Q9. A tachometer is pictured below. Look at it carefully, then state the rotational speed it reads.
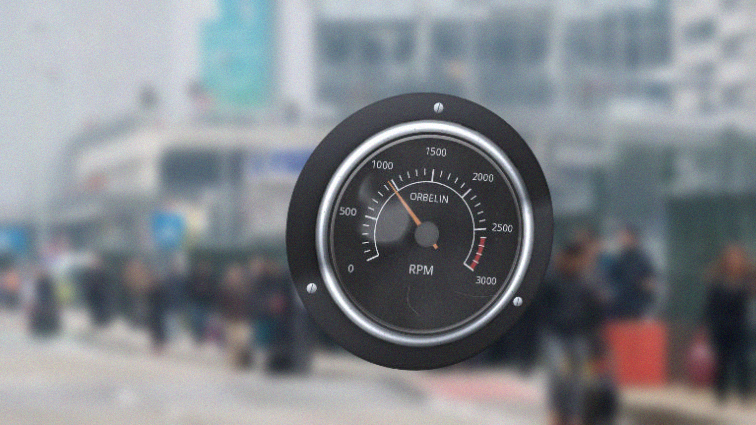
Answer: 950 rpm
